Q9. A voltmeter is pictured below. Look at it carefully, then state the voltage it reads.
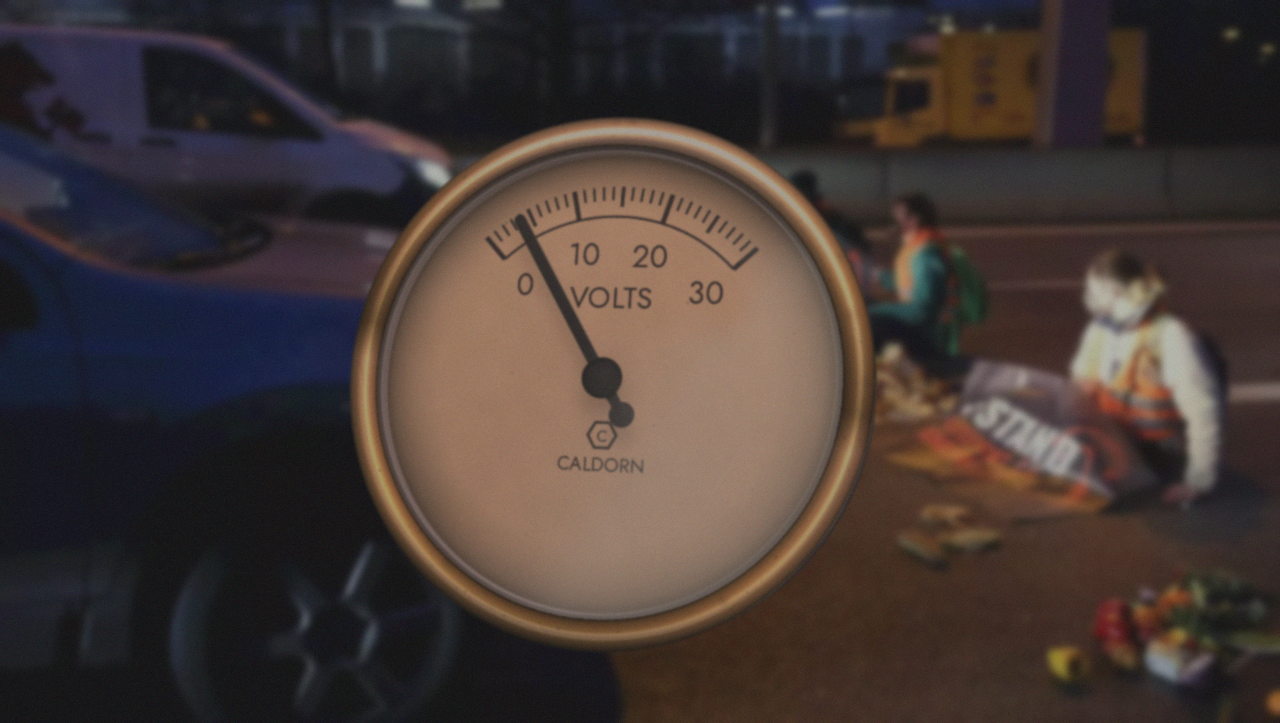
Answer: 4 V
